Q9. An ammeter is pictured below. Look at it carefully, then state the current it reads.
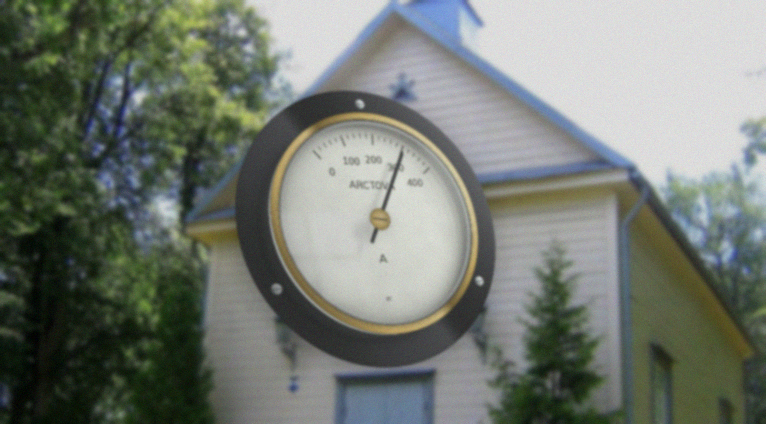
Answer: 300 A
